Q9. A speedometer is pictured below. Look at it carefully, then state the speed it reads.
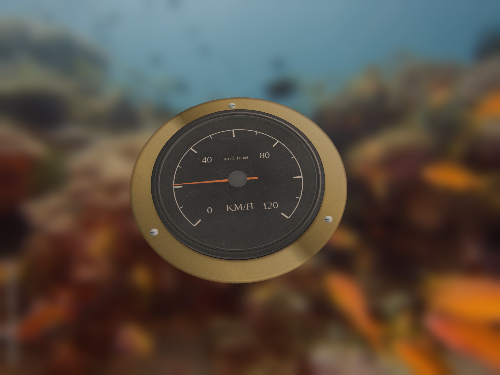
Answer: 20 km/h
